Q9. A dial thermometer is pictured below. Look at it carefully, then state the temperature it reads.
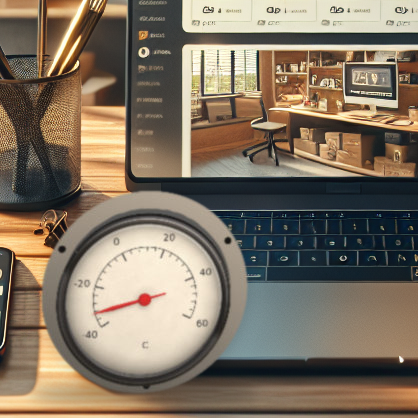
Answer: -32 °C
